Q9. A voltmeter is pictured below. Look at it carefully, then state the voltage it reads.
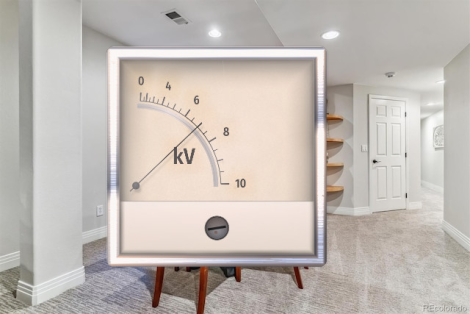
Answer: 7 kV
